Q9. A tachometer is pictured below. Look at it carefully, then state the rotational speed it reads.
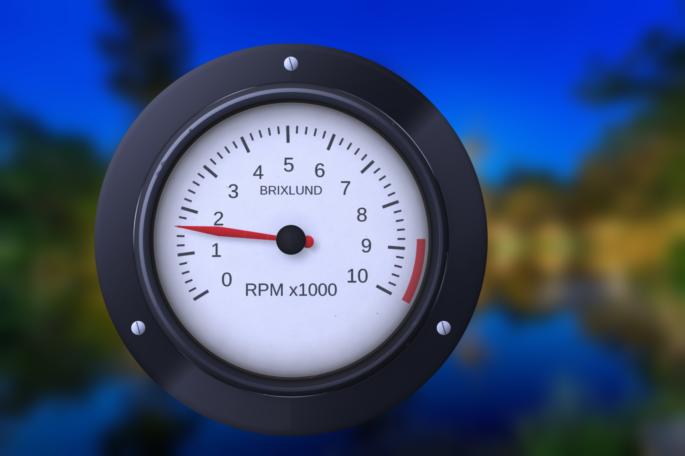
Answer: 1600 rpm
